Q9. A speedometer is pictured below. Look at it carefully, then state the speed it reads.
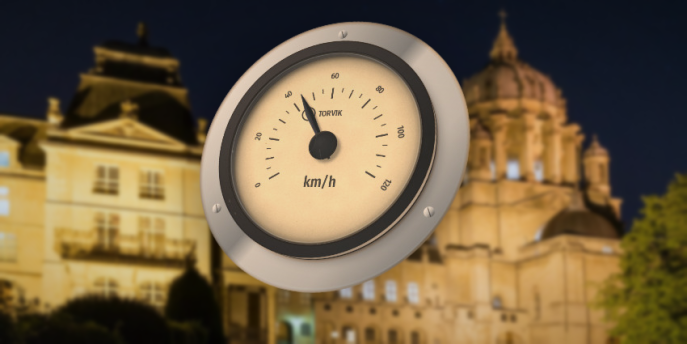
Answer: 45 km/h
